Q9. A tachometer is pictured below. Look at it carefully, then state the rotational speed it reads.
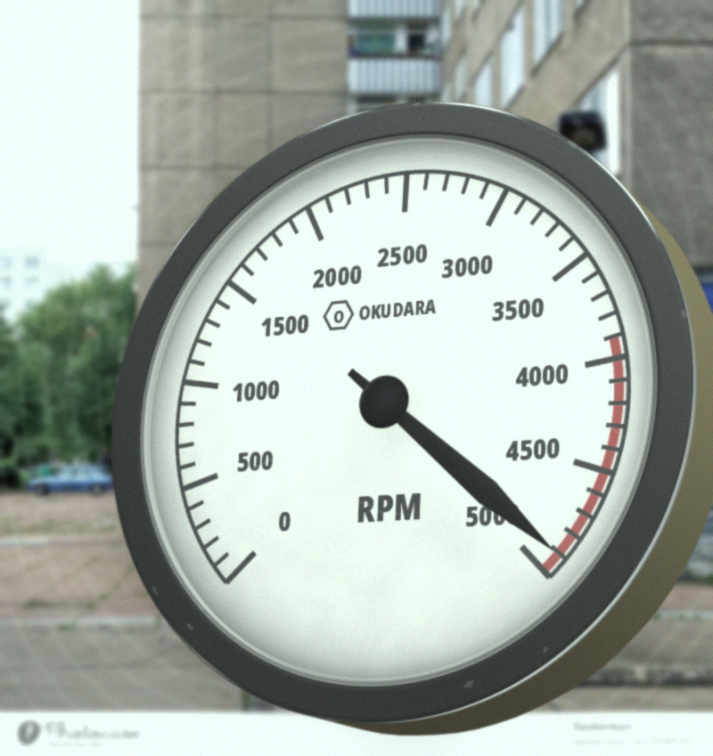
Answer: 4900 rpm
